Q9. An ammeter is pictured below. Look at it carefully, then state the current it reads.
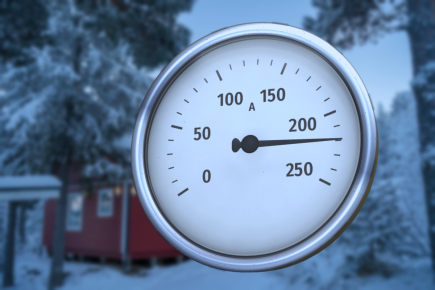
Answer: 220 A
